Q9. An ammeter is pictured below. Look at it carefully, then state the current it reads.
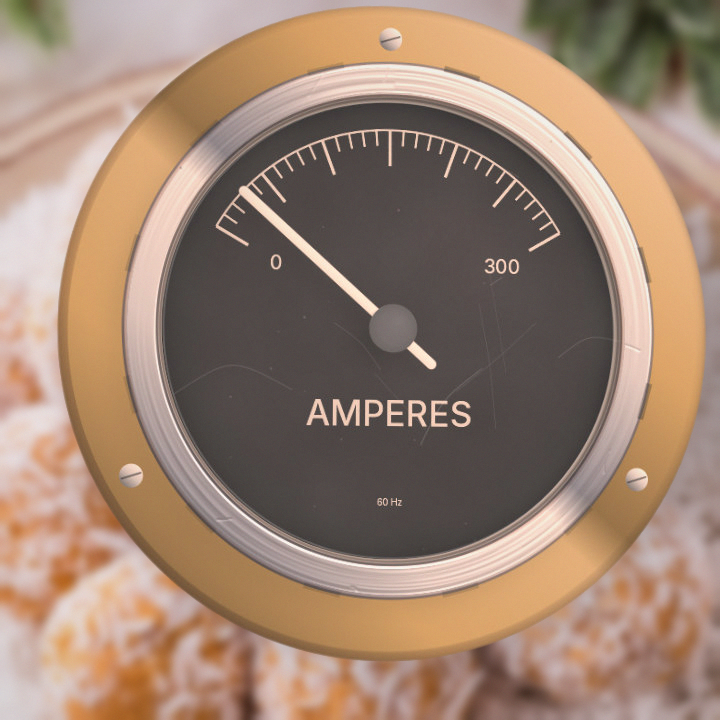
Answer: 30 A
